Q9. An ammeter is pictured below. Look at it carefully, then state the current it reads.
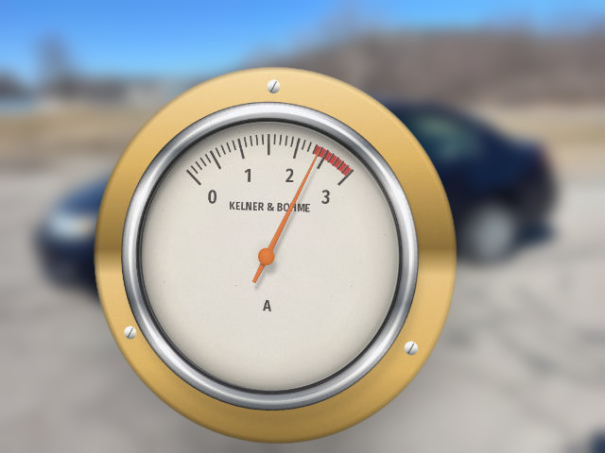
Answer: 2.4 A
